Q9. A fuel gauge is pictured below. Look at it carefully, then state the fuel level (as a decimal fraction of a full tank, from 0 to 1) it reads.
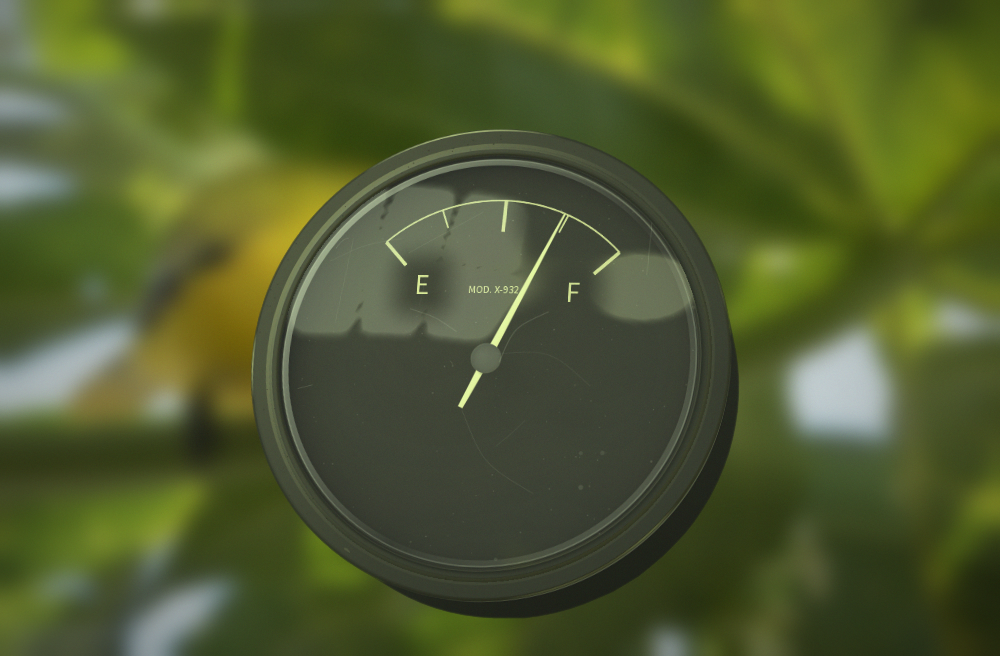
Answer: 0.75
